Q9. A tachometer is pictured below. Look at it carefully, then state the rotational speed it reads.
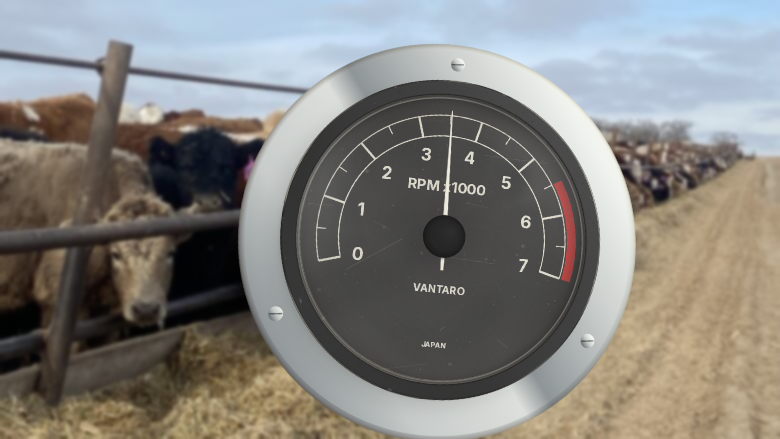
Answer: 3500 rpm
